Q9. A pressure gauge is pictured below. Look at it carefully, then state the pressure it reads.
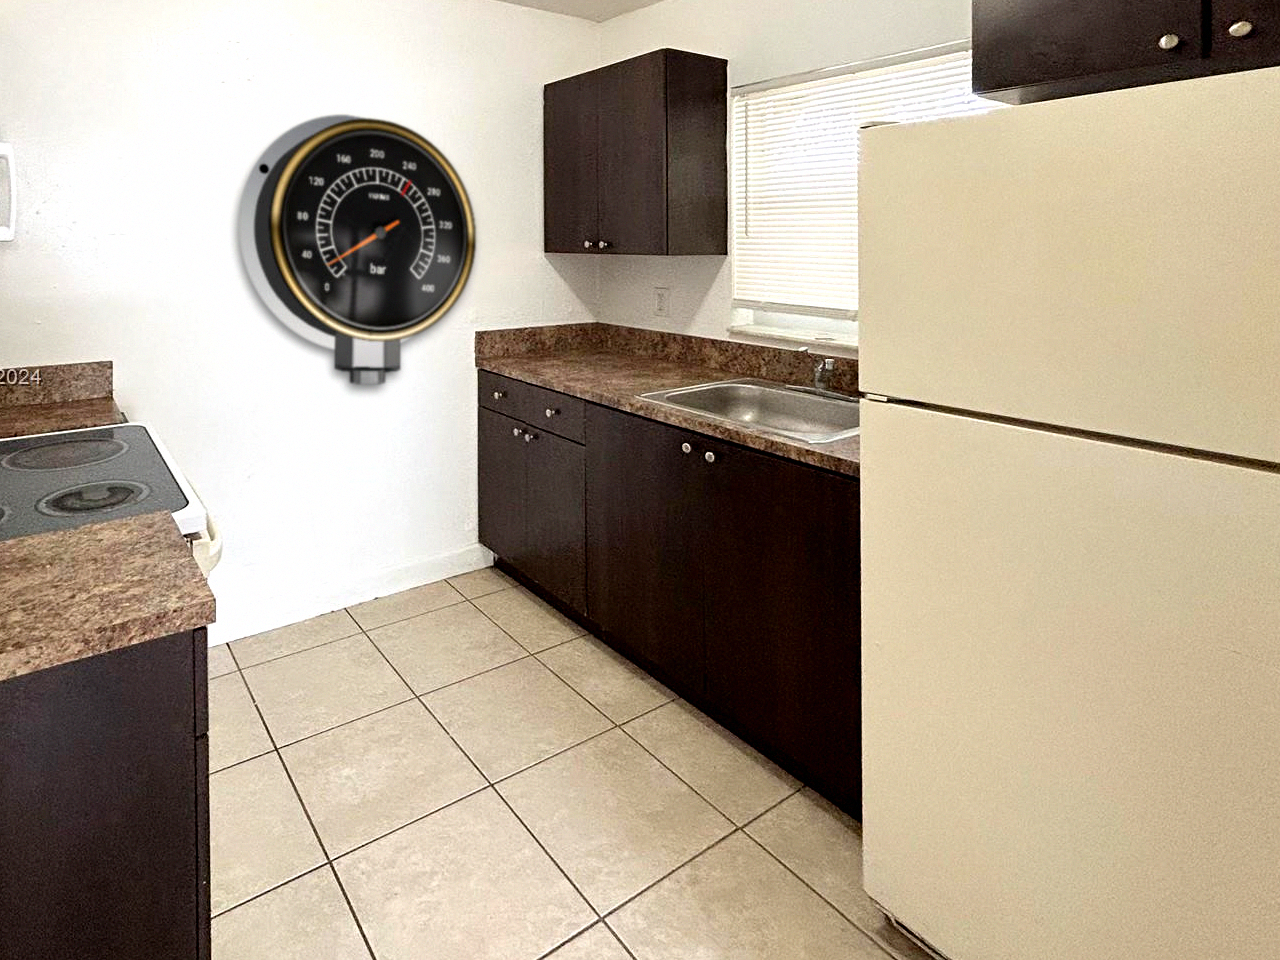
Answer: 20 bar
